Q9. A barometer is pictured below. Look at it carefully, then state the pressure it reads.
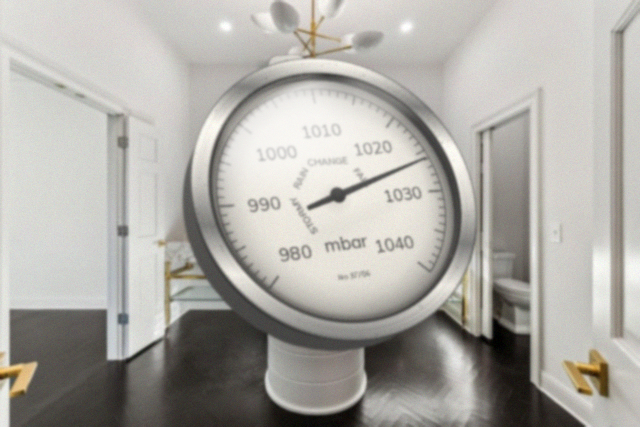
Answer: 1026 mbar
